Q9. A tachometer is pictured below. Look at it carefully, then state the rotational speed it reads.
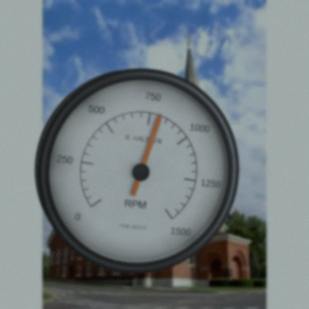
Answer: 800 rpm
